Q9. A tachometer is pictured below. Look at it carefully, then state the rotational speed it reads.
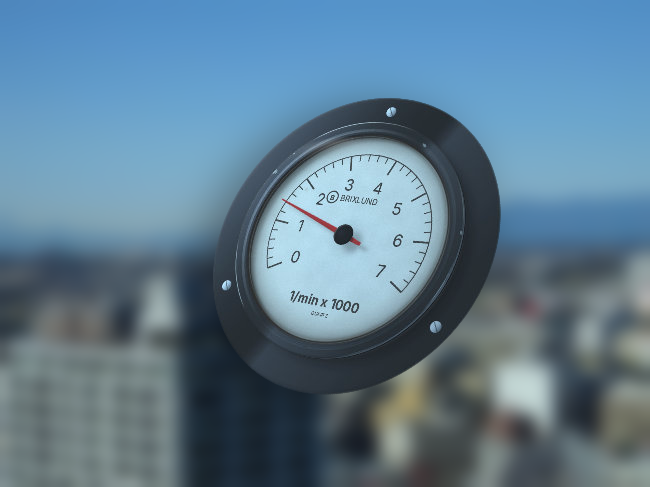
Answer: 1400 rpm
